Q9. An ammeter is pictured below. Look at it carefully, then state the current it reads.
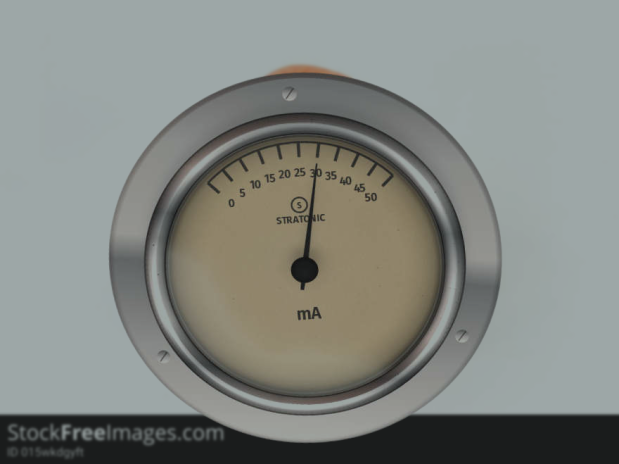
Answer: 30 mA
